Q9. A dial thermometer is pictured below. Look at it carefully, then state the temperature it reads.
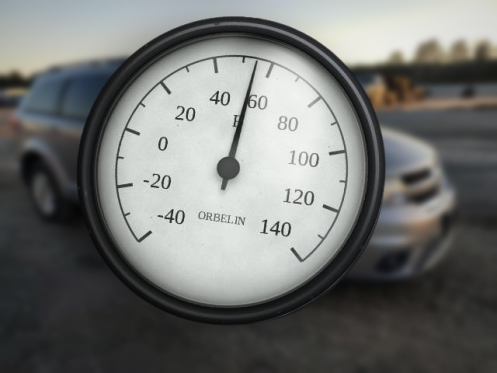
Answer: 55 °F
